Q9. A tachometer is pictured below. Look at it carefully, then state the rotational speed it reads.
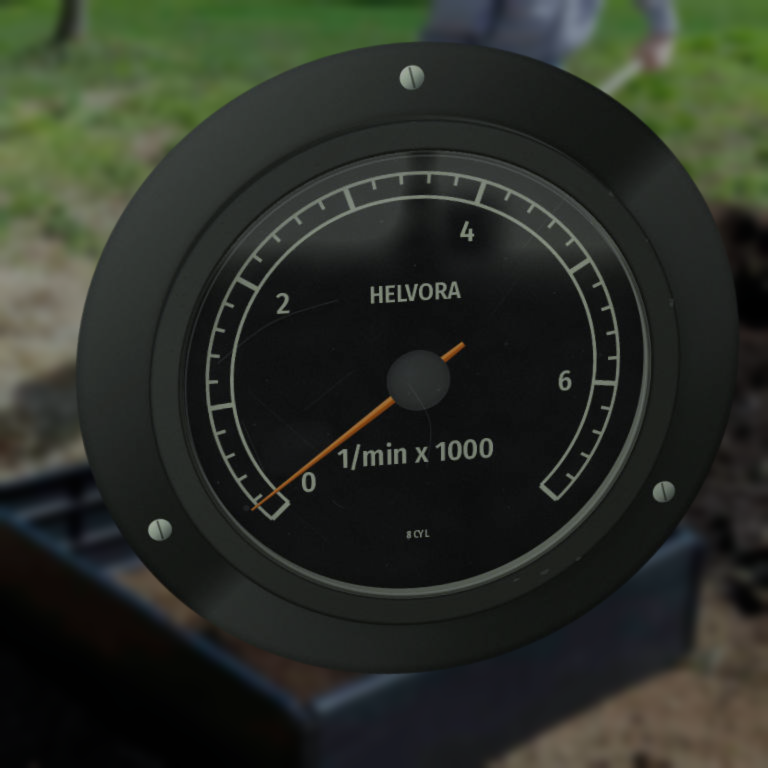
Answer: 200 rpm
